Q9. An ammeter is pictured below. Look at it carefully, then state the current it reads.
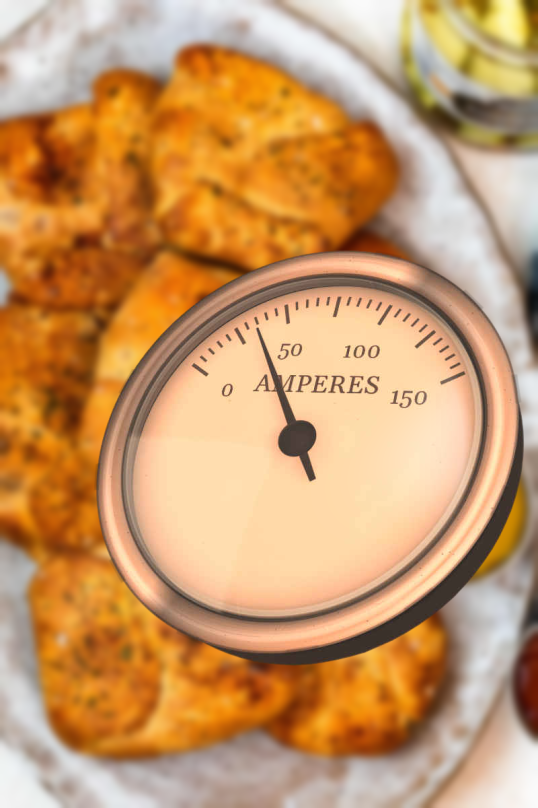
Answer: 35 A
